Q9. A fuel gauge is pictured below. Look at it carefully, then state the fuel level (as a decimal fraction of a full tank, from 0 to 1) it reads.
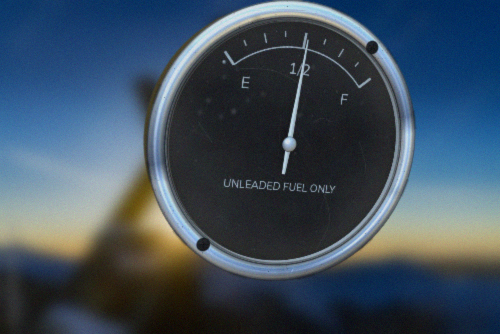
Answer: 0.5
